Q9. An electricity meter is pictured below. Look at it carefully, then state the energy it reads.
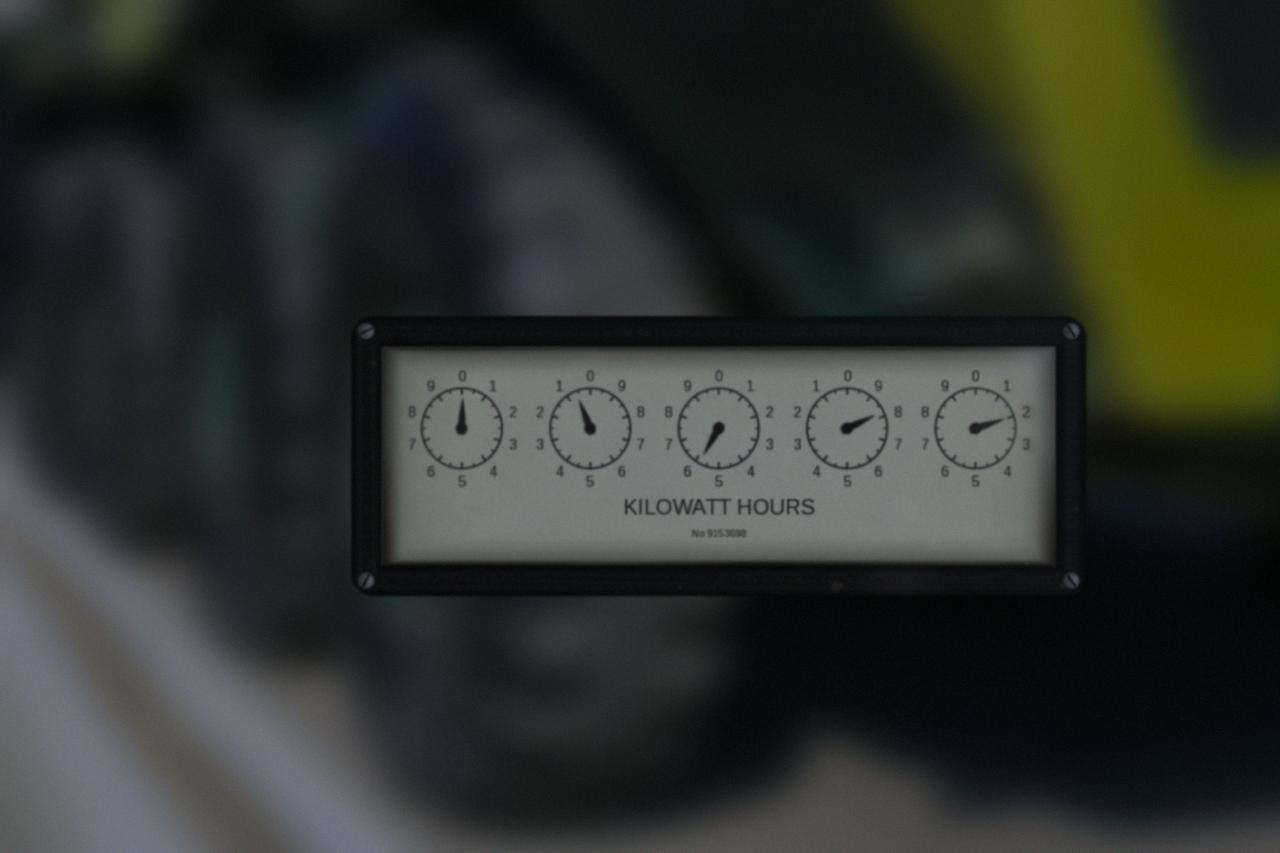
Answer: 582 kWh
